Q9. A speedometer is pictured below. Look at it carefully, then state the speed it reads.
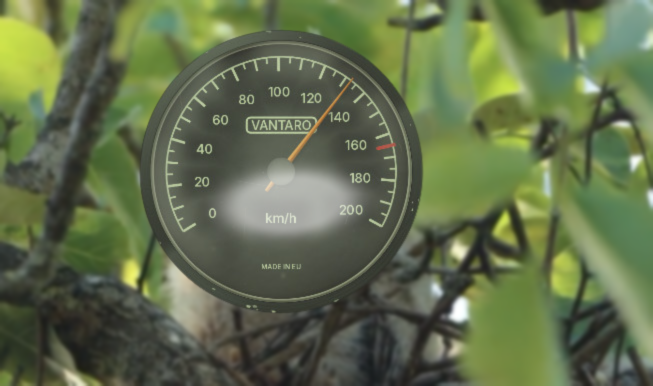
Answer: 132.5 km/h
